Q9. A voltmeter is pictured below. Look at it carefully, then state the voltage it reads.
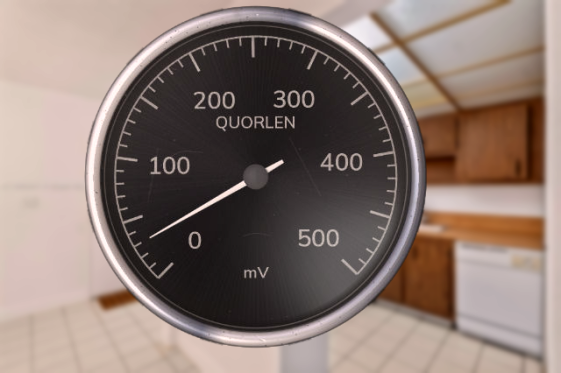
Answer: 30 mV
